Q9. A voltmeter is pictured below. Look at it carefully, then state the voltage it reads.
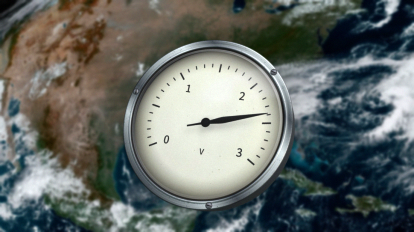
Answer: 2.4 V
